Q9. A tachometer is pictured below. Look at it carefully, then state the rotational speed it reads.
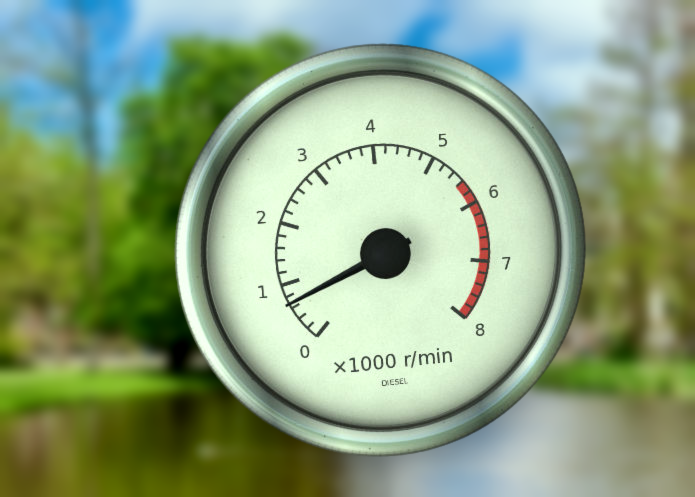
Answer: 700 rpm
